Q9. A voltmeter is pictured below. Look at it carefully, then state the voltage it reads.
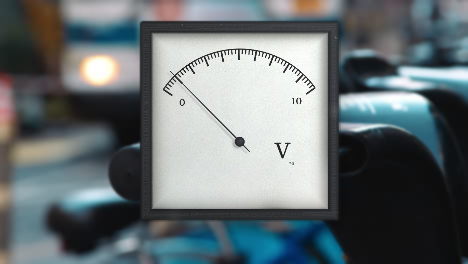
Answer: 1 V
